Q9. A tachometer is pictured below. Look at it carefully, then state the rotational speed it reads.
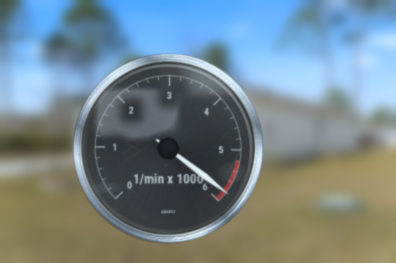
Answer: 5800 rpm
